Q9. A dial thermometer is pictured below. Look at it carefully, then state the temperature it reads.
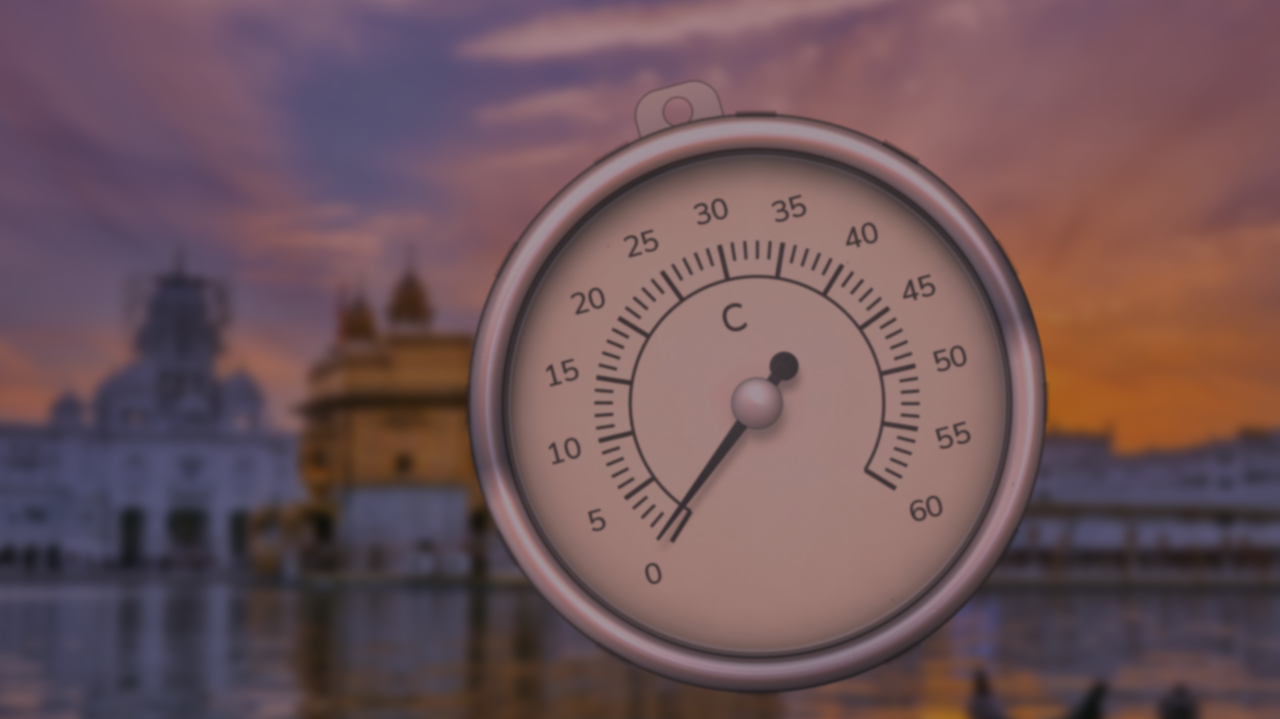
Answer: 1 °C
